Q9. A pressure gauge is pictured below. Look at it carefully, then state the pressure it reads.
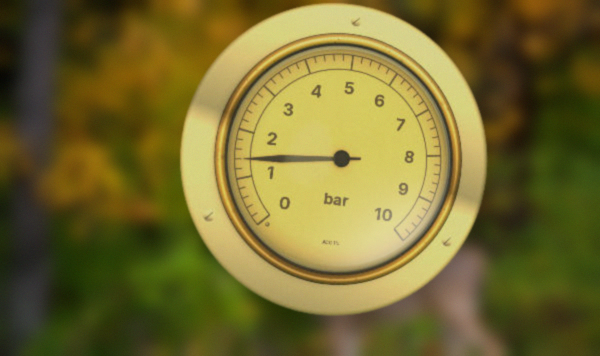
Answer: 1.4 bar
